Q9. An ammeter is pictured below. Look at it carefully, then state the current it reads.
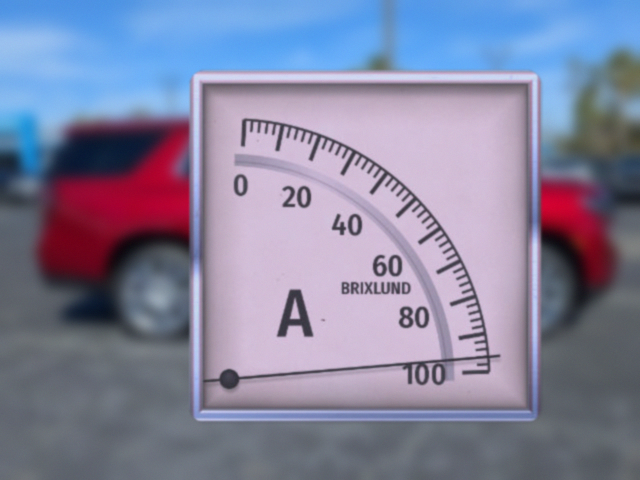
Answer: 96 A
